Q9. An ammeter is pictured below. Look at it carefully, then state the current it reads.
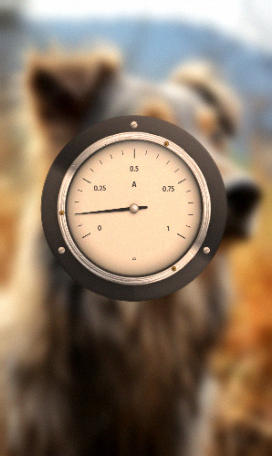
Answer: 0.1 A
